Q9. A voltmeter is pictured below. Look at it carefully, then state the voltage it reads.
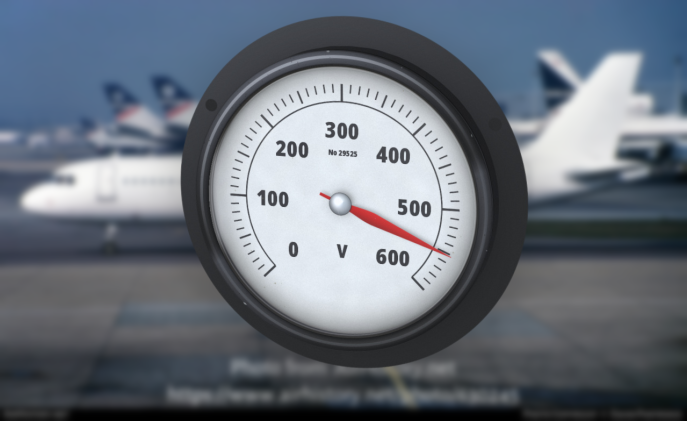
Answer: 550 V
